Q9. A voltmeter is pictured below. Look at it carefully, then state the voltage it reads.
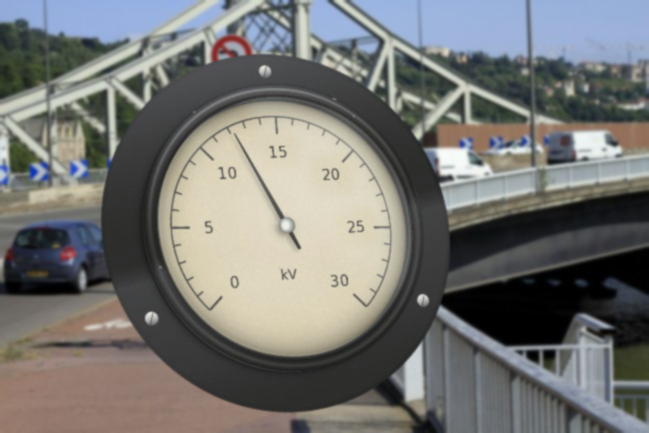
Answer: 12 kV
